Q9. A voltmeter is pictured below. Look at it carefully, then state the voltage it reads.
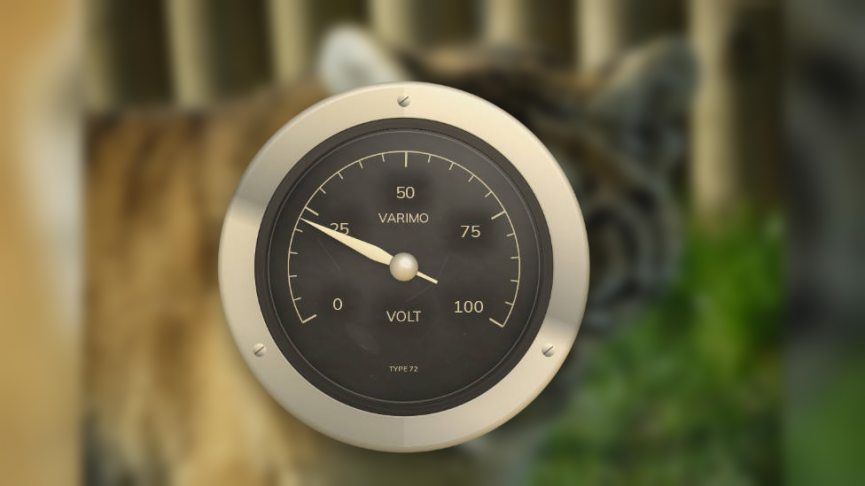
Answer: 22.5 V
